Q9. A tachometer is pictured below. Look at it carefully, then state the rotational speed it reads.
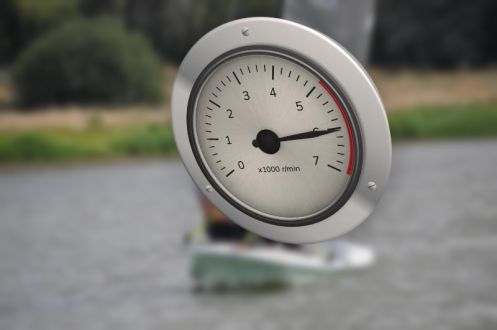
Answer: 6000 rpm
